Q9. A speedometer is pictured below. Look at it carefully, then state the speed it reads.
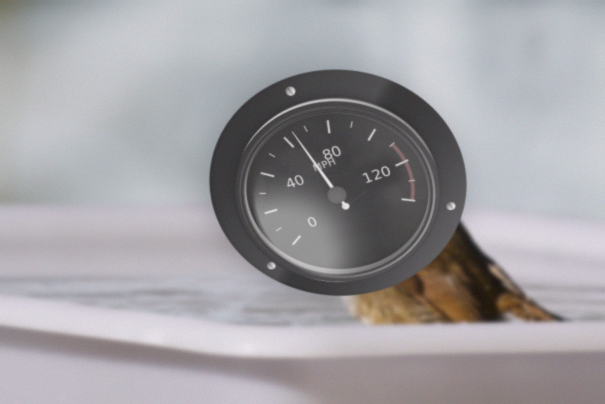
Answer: 65 mph
